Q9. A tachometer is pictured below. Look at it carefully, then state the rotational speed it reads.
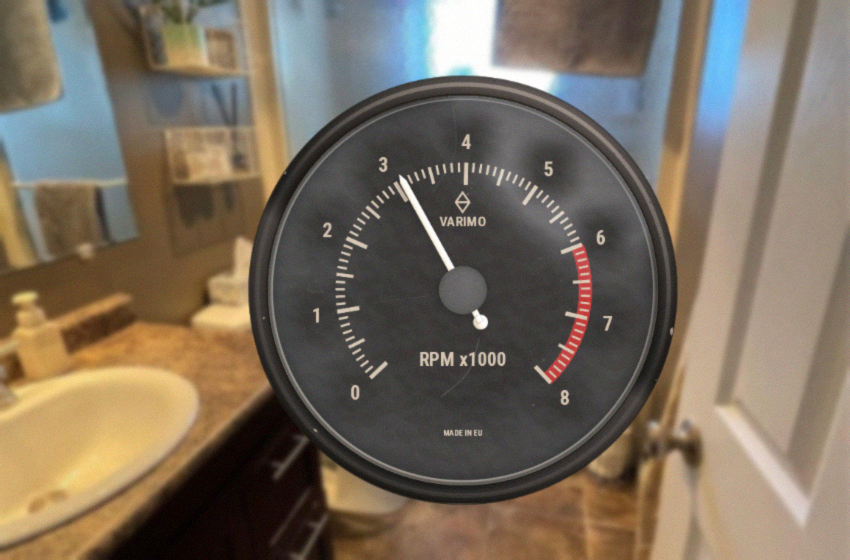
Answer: 3100 rpm
